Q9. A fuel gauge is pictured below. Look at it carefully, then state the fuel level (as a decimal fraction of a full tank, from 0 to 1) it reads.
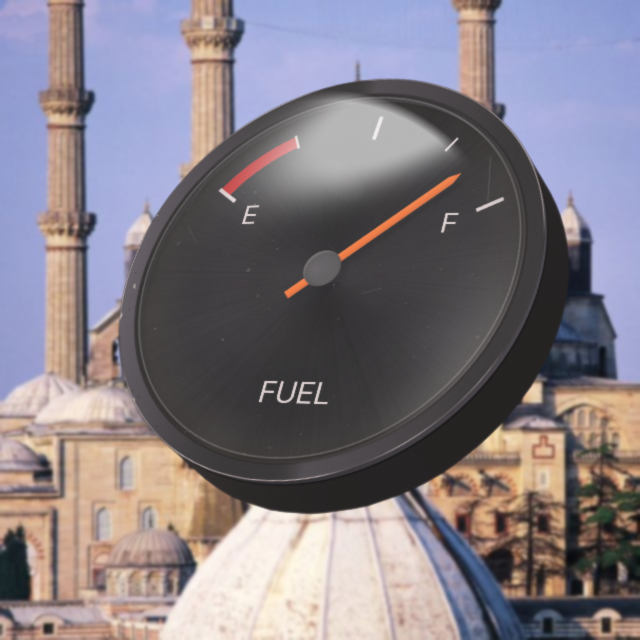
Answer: 0.875
